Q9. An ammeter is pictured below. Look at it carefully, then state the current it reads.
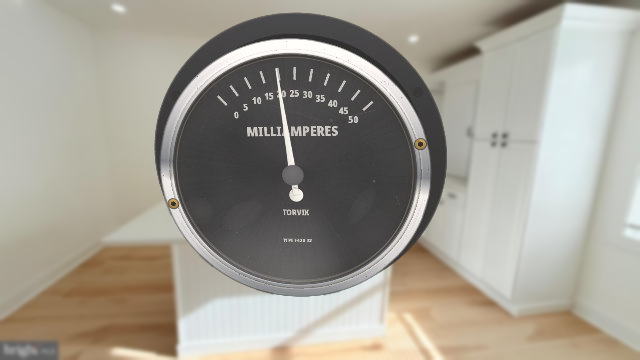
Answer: 20 mA
